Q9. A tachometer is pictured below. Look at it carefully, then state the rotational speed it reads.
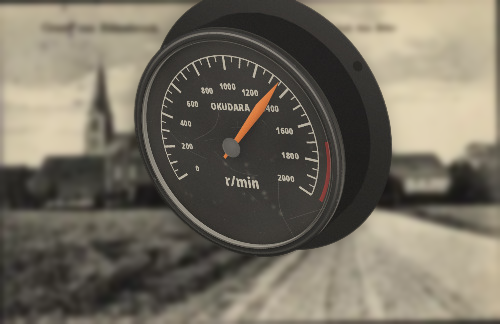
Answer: 1350 rpm
